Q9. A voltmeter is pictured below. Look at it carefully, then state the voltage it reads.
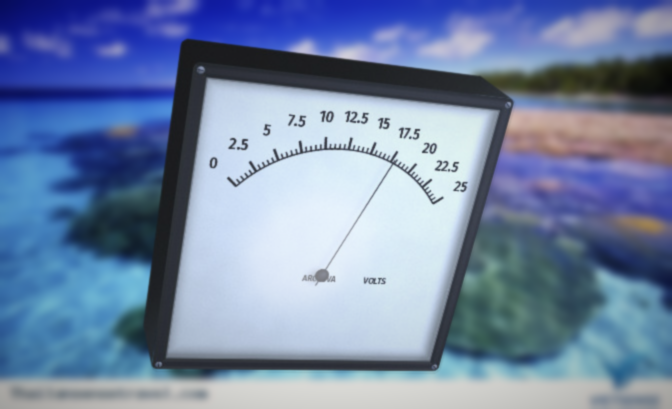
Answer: 17.5 V
